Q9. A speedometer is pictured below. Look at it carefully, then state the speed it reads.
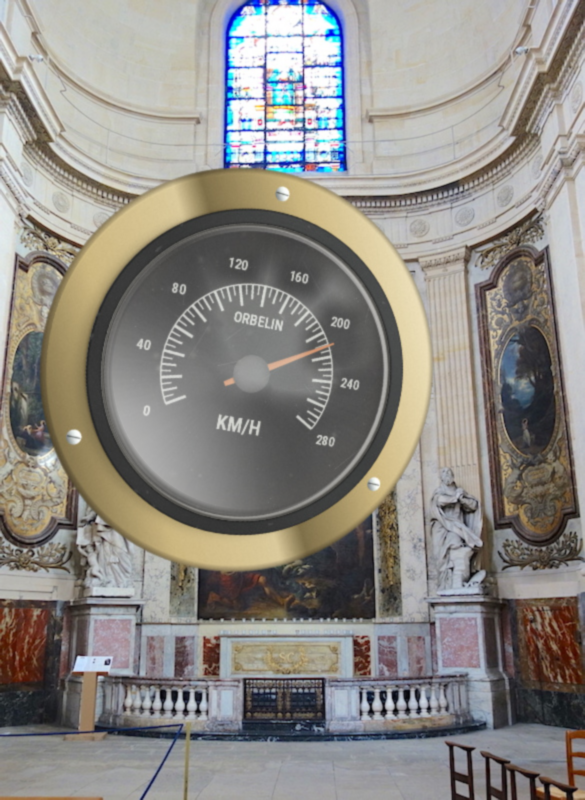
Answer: 210 km/h
